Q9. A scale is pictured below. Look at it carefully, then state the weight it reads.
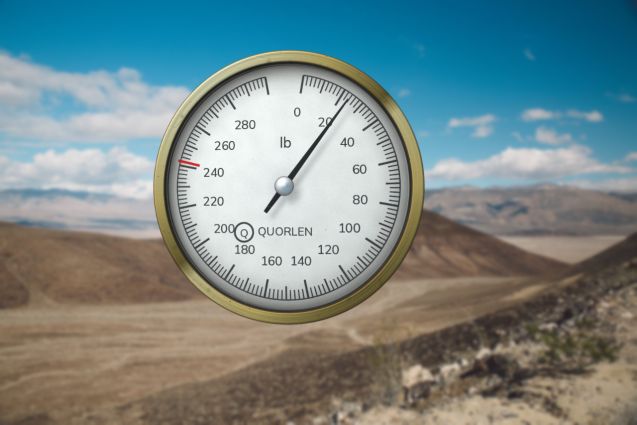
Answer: 24 lb
